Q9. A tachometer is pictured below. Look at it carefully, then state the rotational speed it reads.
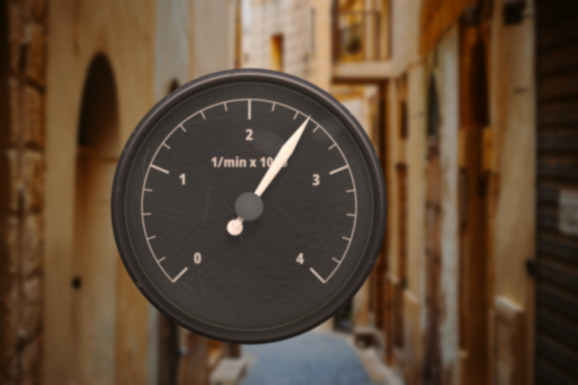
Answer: 2500 rpm
